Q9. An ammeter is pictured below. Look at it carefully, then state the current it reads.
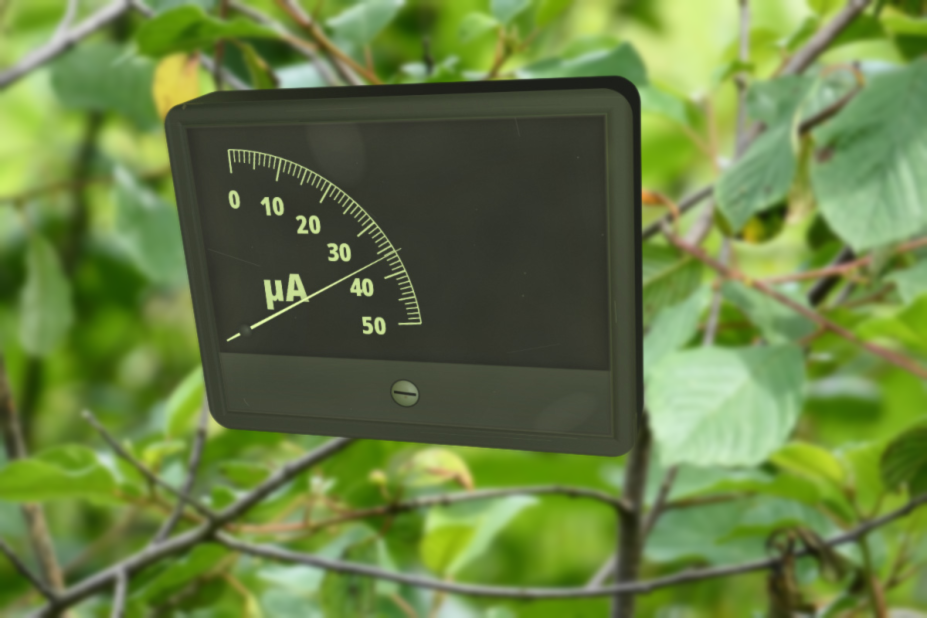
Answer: 36 µA
